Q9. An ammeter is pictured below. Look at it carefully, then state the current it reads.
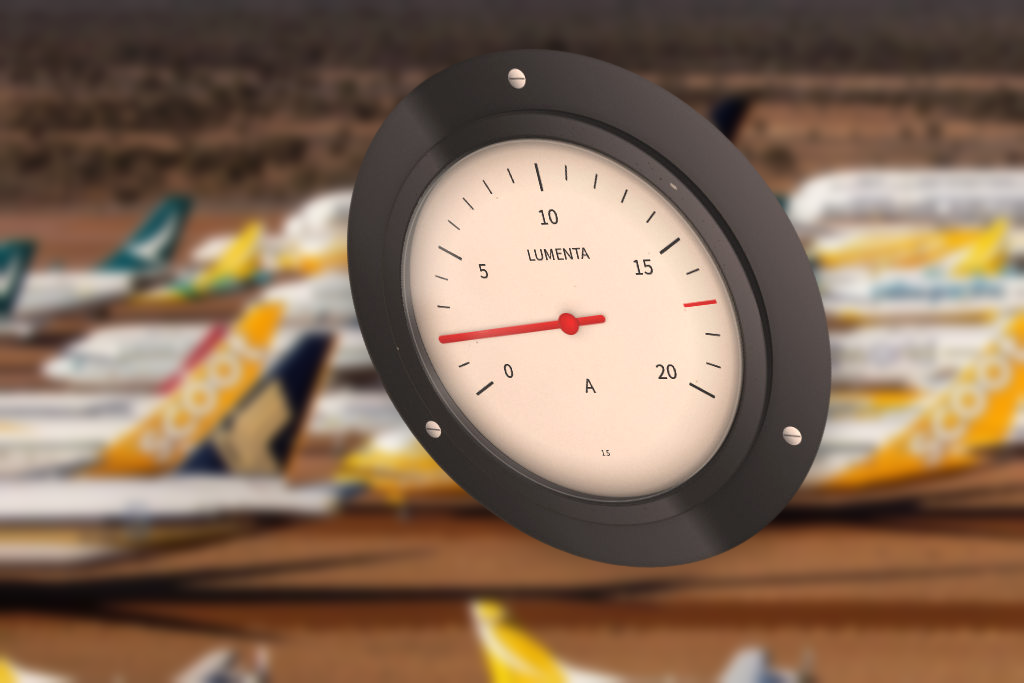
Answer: 2 A
